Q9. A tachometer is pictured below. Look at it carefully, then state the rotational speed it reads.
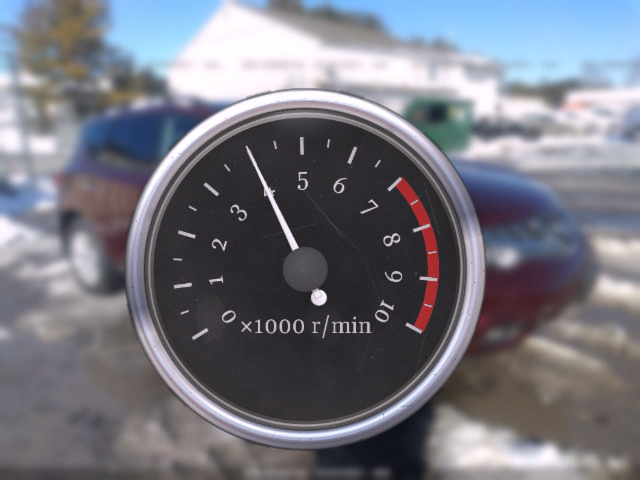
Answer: 4000 rpm
